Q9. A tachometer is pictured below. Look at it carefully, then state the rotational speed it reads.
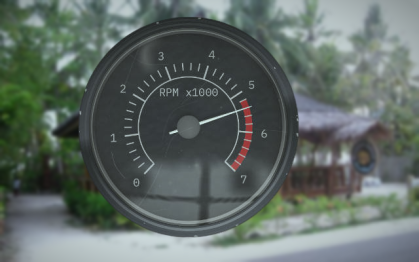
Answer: 5400 rpm
